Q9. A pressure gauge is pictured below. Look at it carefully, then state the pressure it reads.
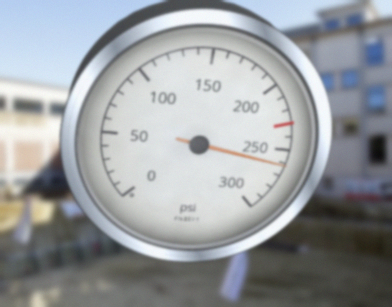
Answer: 260 psi
